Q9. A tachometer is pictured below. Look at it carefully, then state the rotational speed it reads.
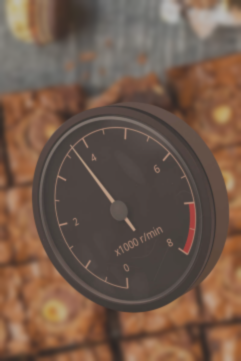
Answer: 3750 rpm
